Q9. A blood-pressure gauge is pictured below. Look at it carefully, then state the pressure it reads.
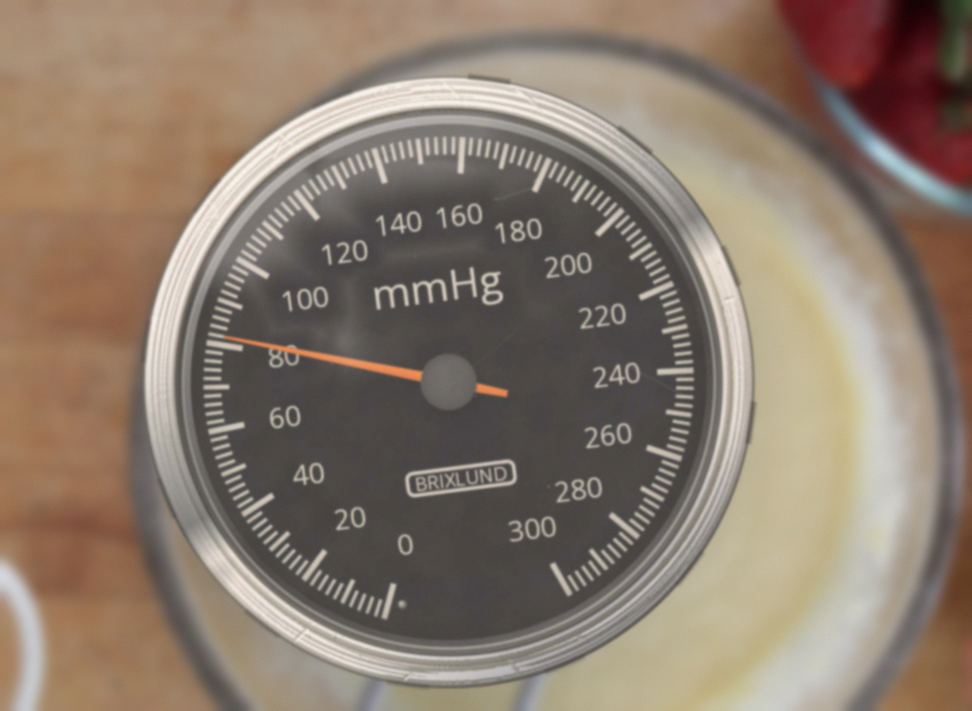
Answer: 82 mmHg
